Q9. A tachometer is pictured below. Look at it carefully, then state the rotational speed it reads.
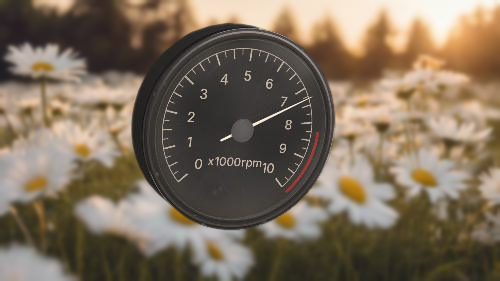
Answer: 7250 rpm
